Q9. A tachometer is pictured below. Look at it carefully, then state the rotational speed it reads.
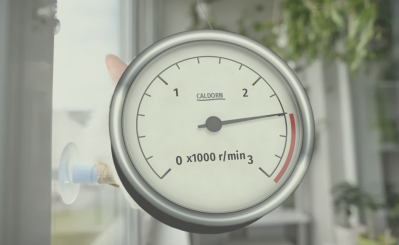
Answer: 2400 rpm
